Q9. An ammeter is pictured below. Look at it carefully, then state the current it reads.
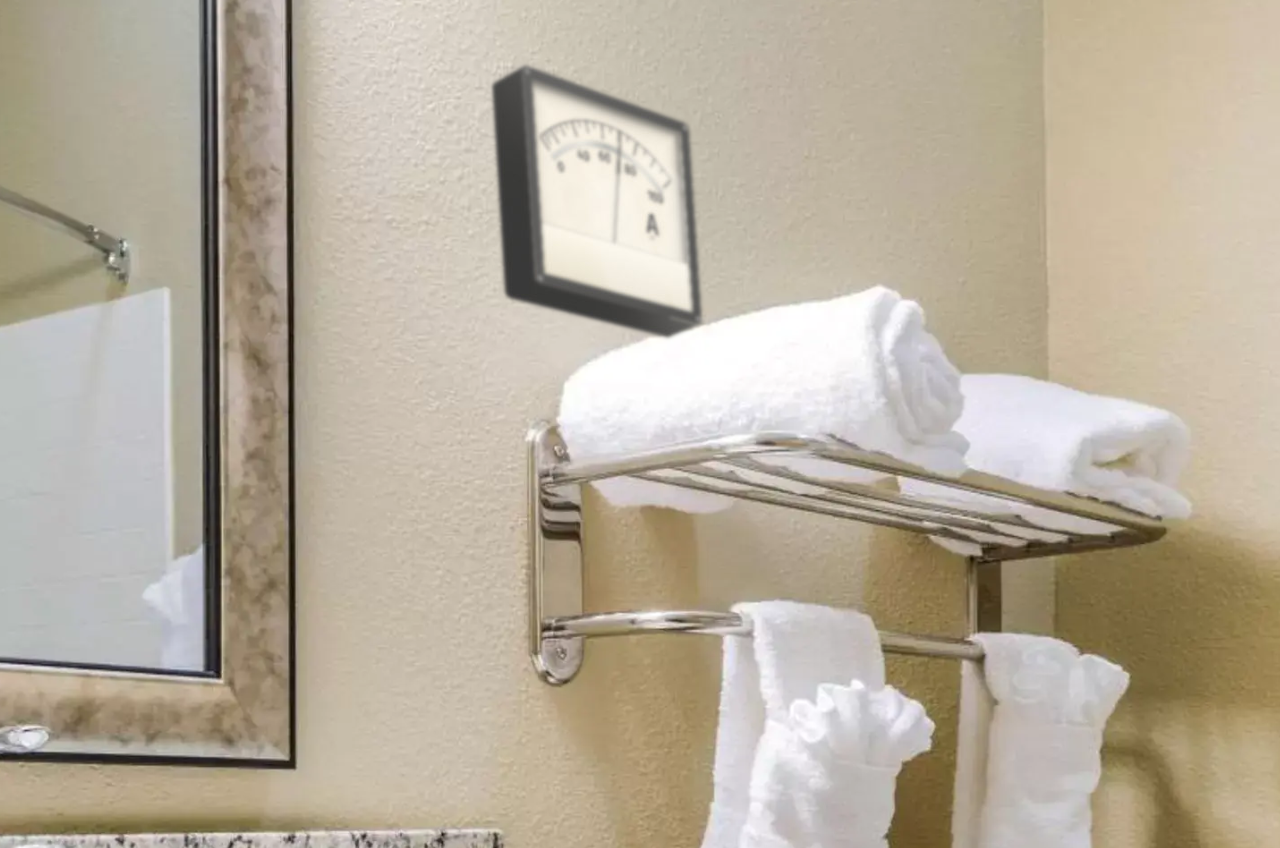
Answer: 70 A
